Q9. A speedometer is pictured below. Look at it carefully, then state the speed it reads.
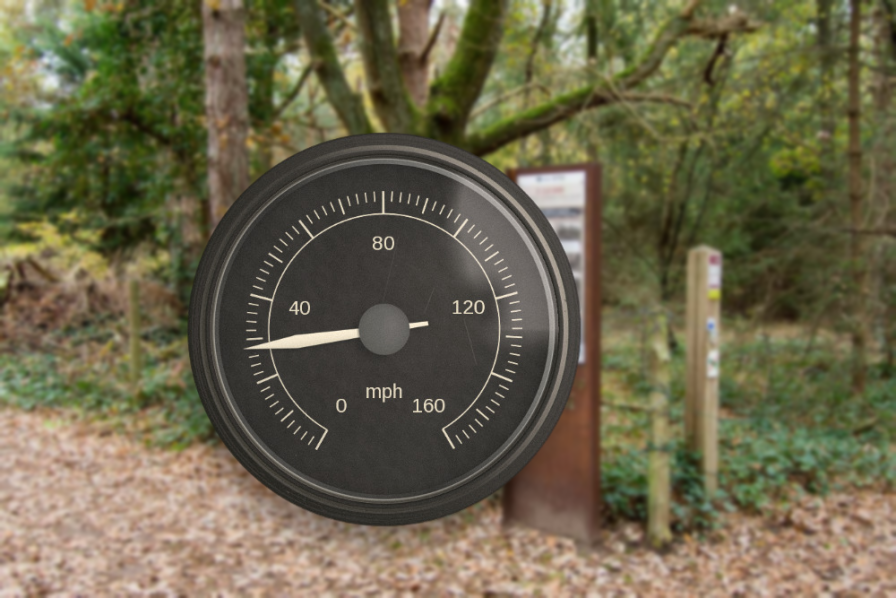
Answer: 28 mph
